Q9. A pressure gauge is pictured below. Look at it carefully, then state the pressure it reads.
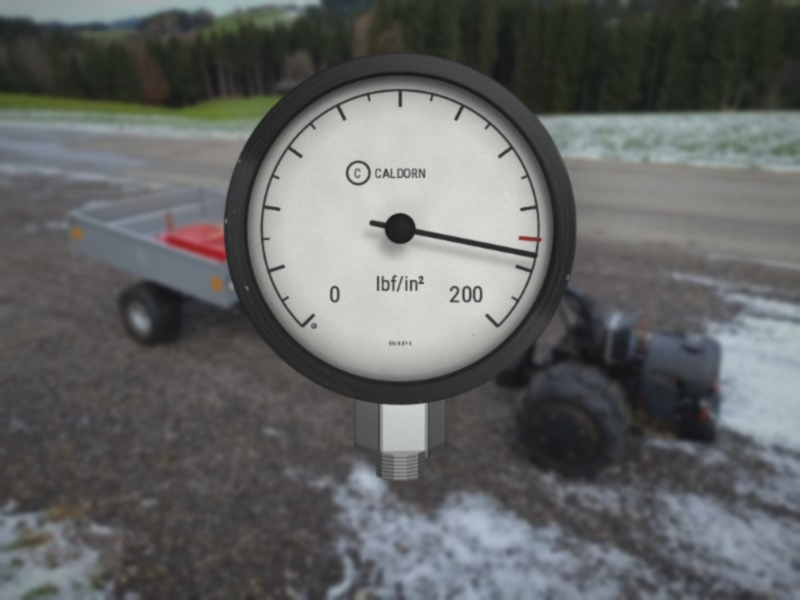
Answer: 175 psi
